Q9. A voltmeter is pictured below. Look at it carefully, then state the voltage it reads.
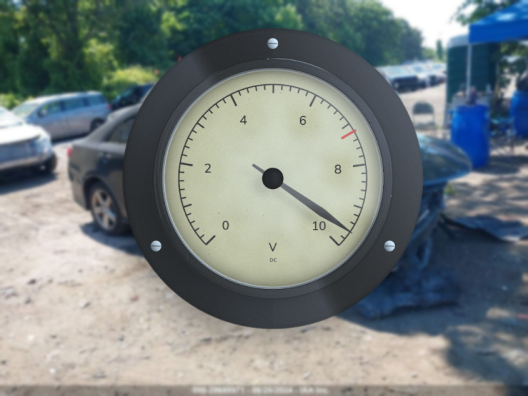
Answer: 9.6 V
